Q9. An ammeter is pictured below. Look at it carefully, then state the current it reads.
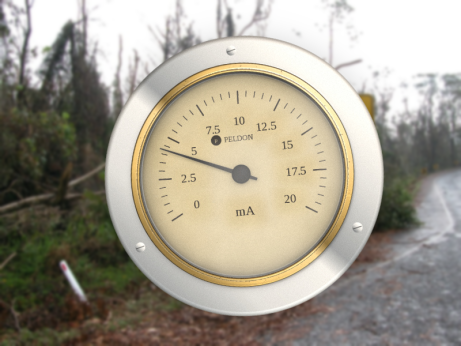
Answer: 4.25 mA
